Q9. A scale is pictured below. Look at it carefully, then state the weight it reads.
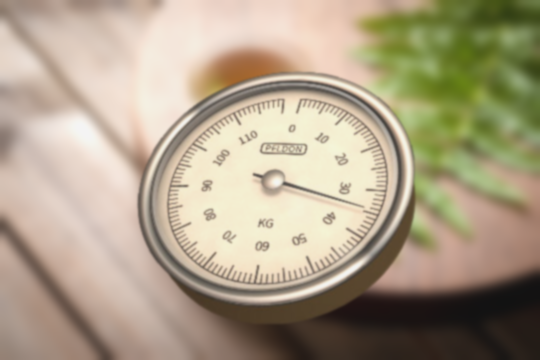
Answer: 35 kg
